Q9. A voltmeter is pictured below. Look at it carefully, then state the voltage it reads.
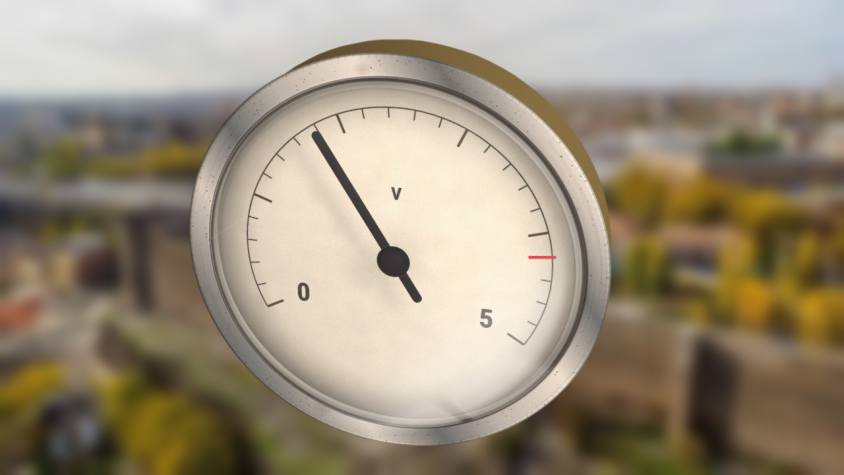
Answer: 1.8 V
